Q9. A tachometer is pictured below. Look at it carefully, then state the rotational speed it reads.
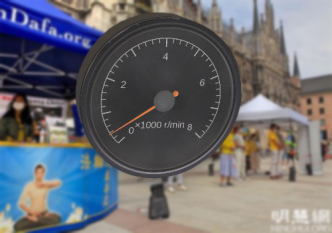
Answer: 400 rpm
